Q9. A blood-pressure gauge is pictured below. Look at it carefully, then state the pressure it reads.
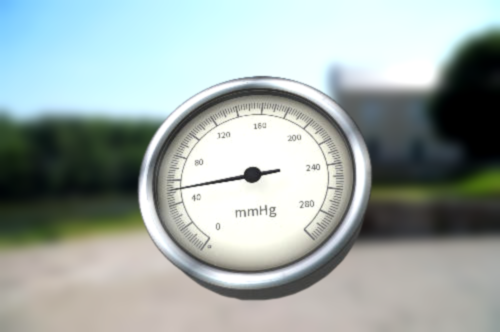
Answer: 50 mmHg
